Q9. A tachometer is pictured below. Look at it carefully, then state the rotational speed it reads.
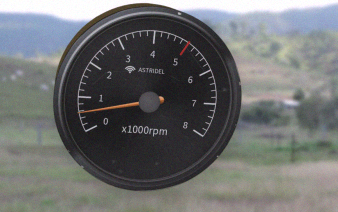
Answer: 600 rpm
